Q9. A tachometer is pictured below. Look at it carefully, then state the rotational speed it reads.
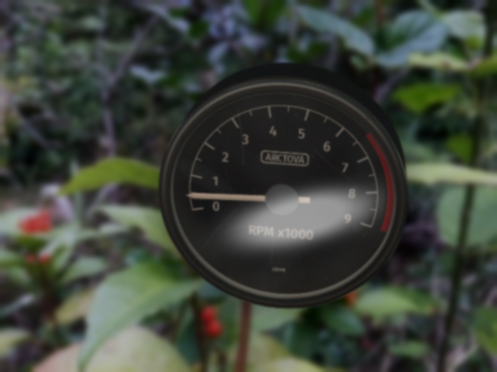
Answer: 500 rpm
